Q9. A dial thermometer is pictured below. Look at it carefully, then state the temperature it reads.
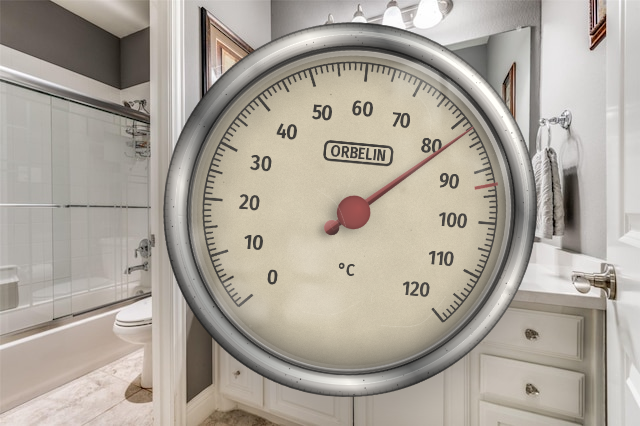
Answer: 82 °C
